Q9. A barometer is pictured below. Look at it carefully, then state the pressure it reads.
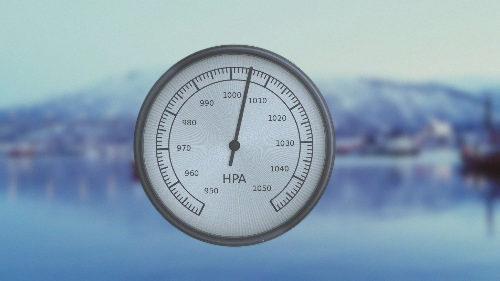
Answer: 1005 hPa
